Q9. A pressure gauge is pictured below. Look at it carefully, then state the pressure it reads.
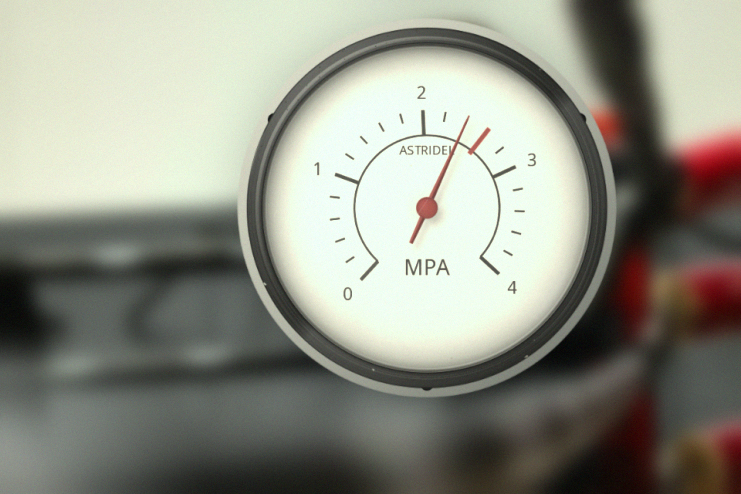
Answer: 2.4 MPa
